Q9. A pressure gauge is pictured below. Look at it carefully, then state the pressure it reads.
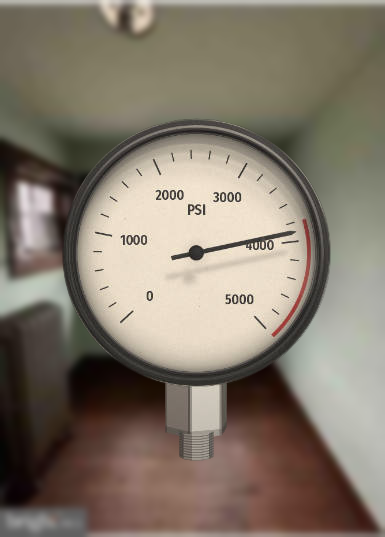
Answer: 3900 psi
